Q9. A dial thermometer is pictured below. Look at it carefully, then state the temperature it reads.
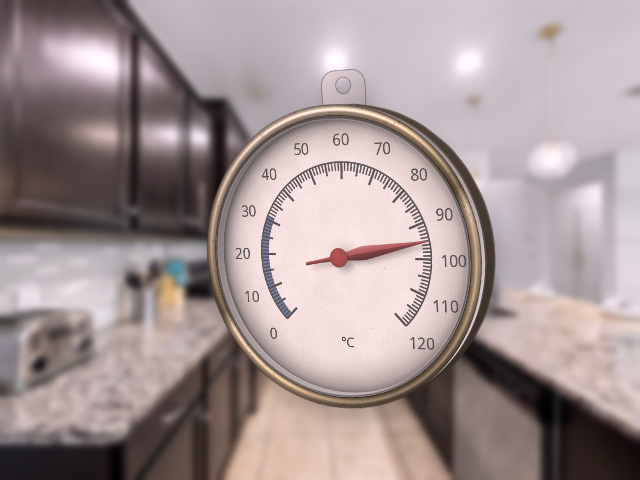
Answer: 95 °C
